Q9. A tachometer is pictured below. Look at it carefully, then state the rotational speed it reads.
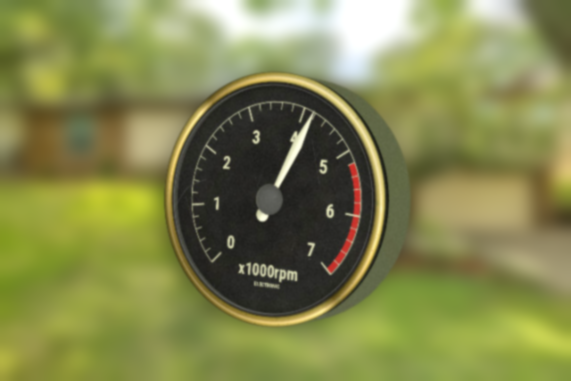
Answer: 4200 rpm
